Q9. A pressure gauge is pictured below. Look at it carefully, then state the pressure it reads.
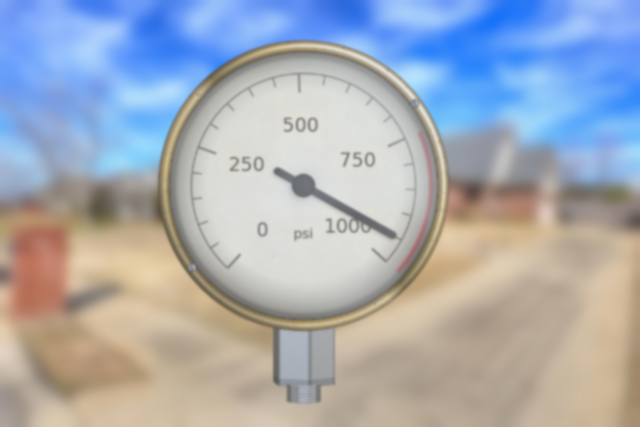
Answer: 950 psi
